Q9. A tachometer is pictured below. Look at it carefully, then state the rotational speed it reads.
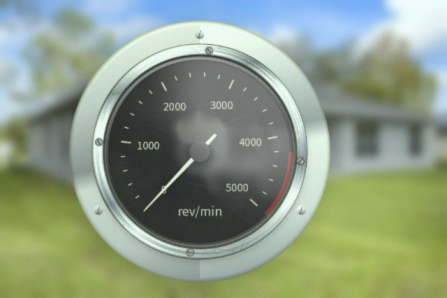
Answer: 0 rpm
